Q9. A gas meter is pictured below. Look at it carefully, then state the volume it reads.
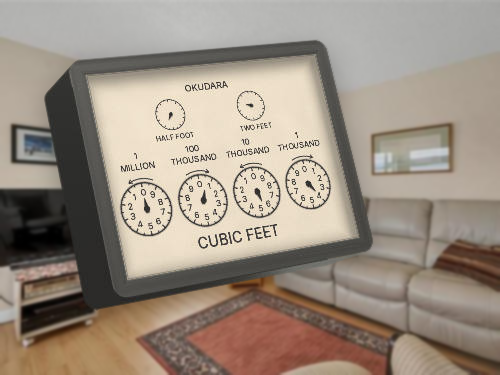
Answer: 5400 ft³
